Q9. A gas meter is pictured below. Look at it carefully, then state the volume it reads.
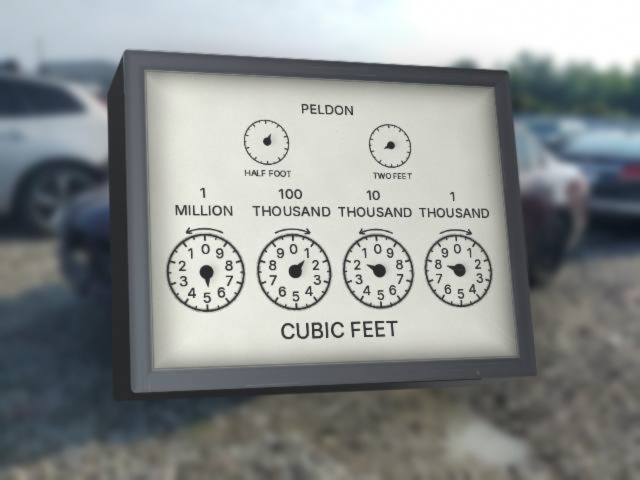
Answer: 511800 ft³
